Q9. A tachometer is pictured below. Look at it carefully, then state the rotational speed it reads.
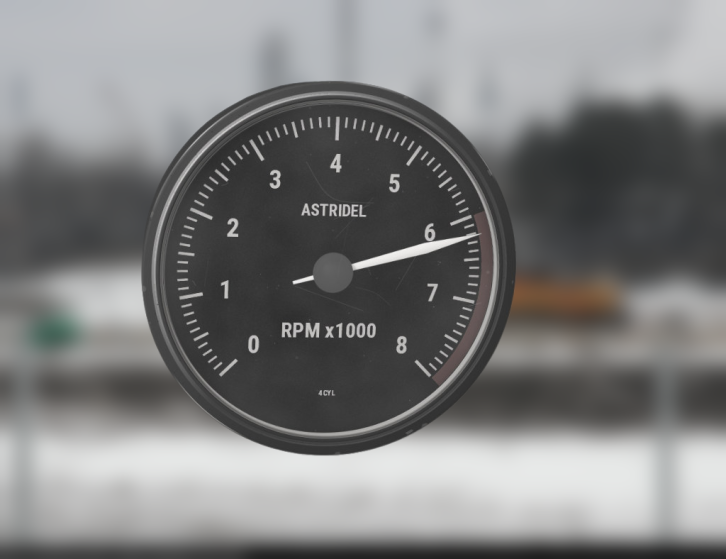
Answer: 6200 rpm
